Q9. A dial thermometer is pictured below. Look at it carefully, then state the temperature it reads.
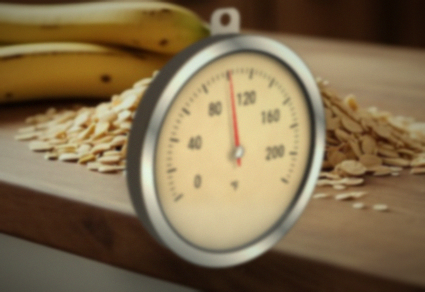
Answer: 100 °F
